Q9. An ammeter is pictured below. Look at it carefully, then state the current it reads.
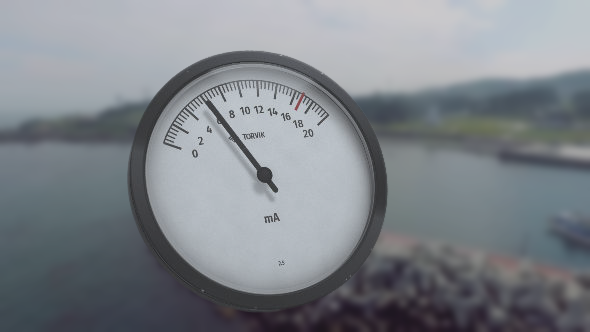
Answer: 6 mA
